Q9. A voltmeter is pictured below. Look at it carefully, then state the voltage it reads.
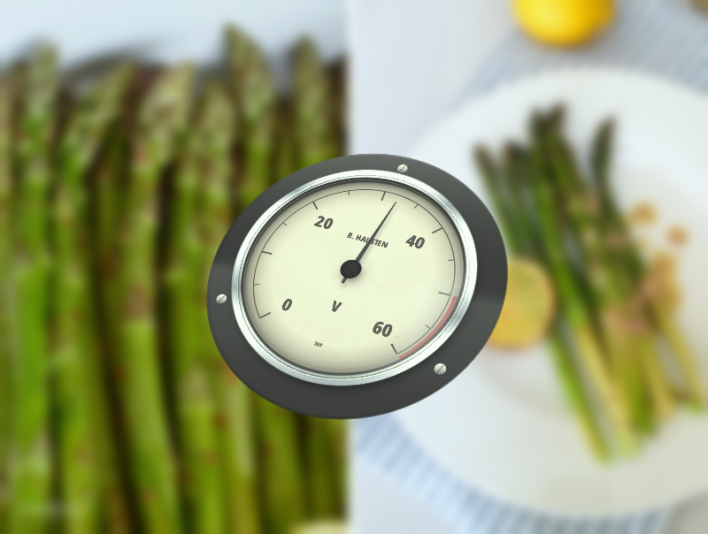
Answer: 32.5 V
